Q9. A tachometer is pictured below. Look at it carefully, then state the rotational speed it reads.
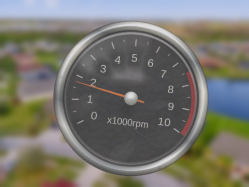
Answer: 1750 rpm
